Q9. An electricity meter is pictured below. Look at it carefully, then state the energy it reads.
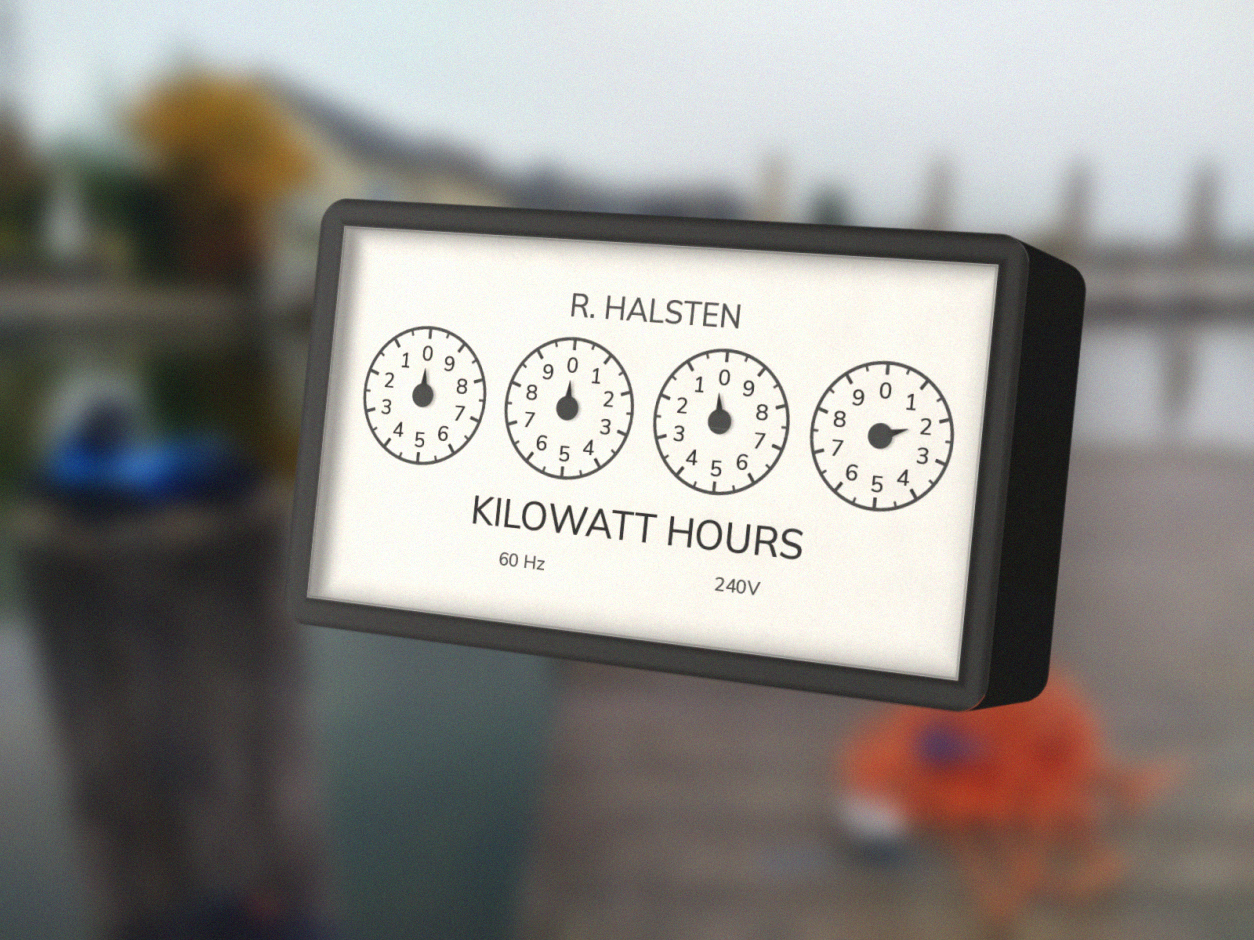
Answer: 2 kWh
